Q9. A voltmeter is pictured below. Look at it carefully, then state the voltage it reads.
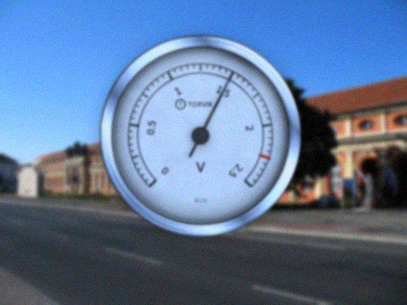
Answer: 1.5 V
